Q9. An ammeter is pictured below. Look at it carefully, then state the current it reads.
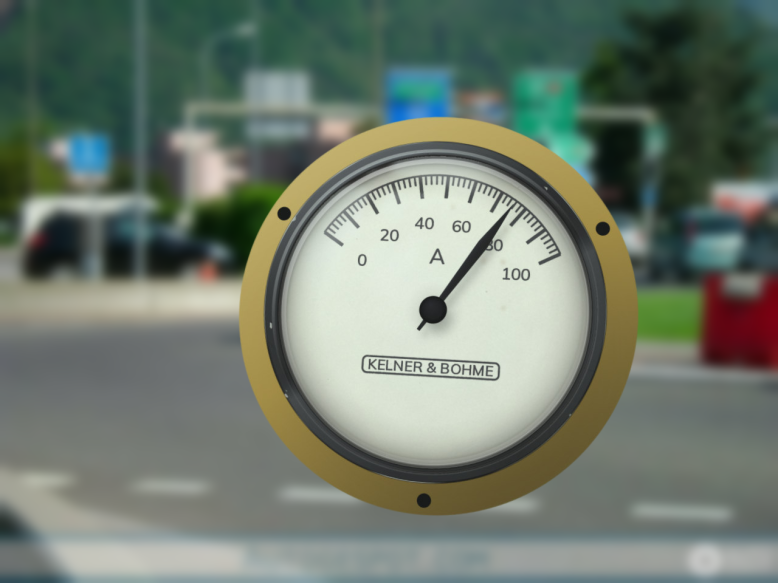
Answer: 76 A
